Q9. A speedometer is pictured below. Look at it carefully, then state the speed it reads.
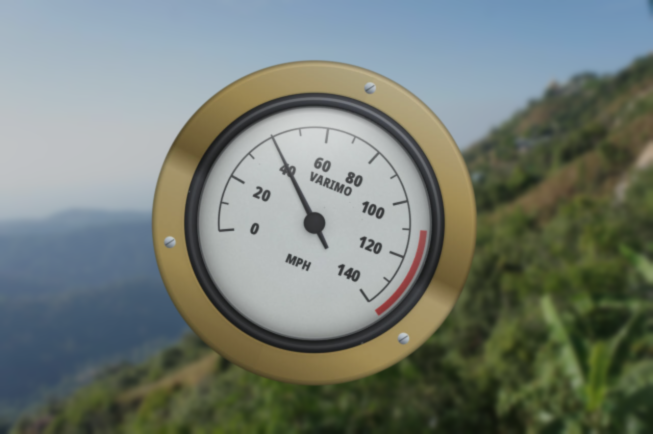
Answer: 40 mph
